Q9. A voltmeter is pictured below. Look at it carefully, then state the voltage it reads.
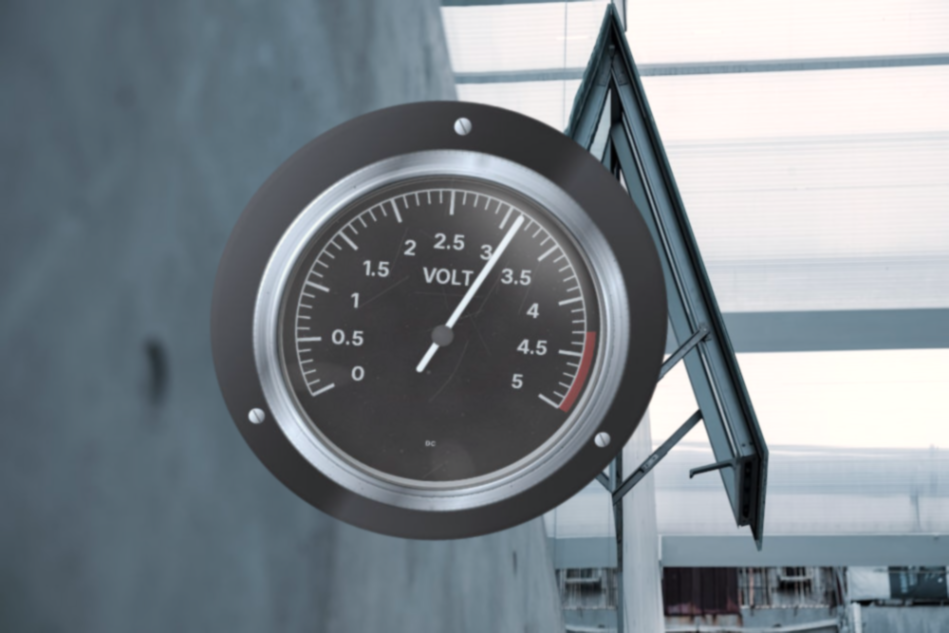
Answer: 3.1 V
